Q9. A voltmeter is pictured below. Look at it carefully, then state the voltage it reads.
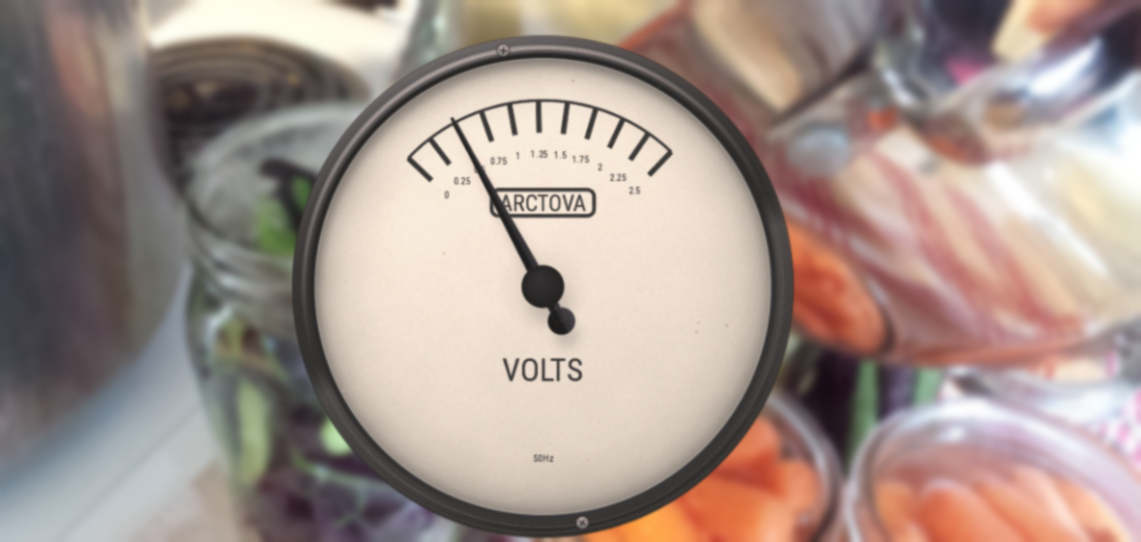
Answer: 0.5 V
